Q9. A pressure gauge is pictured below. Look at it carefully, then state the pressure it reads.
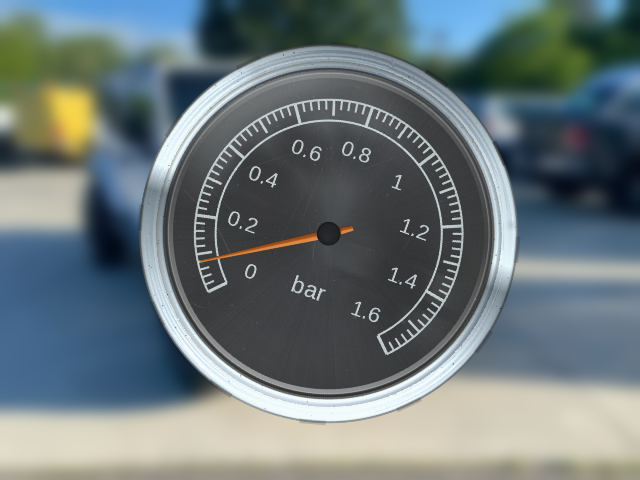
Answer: 0.08 bar
